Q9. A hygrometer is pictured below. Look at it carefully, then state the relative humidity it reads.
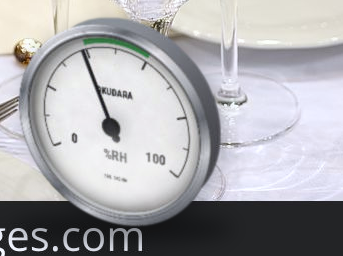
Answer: 40 %
